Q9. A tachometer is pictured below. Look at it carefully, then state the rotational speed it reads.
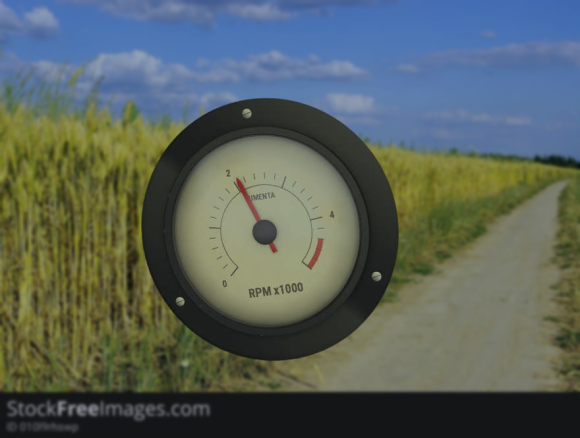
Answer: 2100 rpm
